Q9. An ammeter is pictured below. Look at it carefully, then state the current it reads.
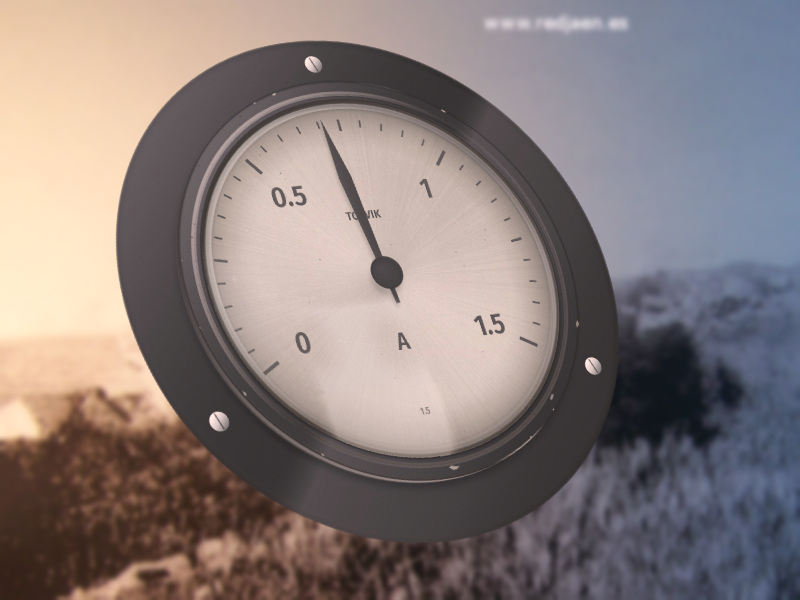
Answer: 0.7 A
